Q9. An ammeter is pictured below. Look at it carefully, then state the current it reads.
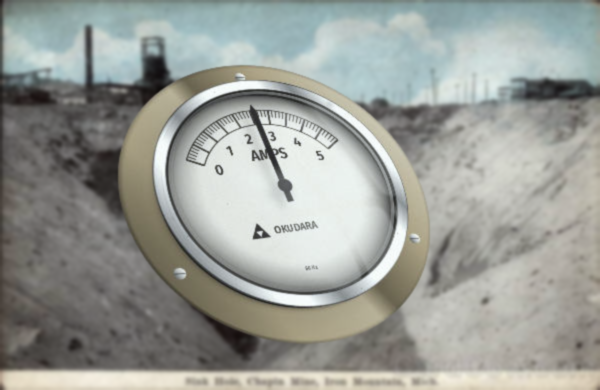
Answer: 2.5 A
